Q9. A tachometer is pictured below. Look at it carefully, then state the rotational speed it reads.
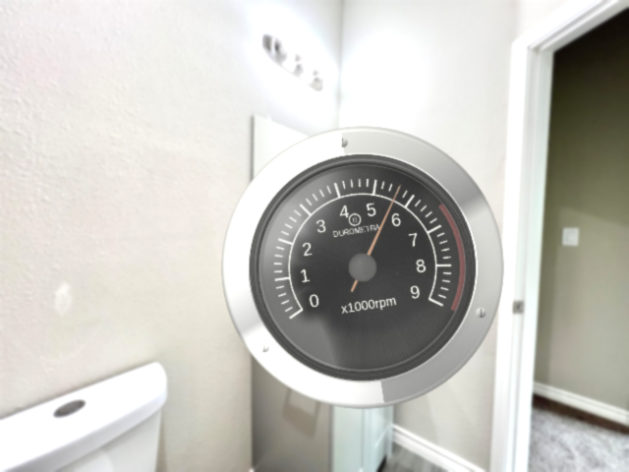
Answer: 5600 rpm
